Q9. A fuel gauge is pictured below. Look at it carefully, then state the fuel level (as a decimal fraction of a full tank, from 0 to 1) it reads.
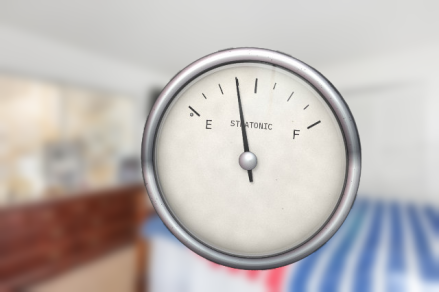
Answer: 0.375
